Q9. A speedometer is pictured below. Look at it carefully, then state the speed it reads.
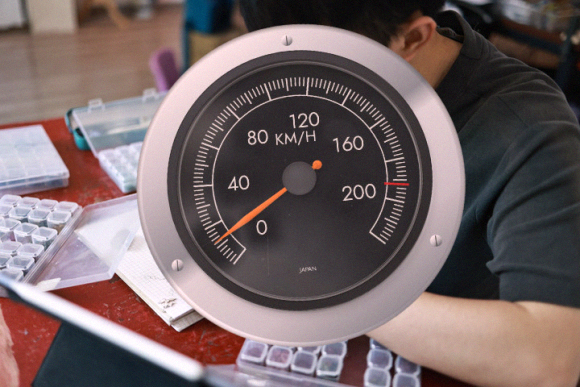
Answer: 12 km/h
